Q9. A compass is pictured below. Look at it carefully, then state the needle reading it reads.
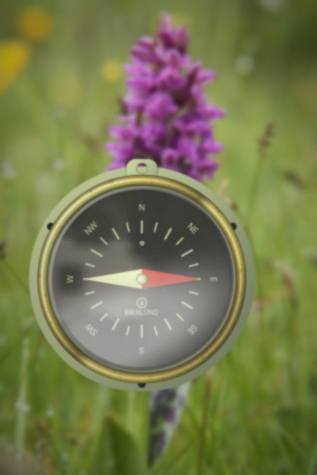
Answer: 90 °
